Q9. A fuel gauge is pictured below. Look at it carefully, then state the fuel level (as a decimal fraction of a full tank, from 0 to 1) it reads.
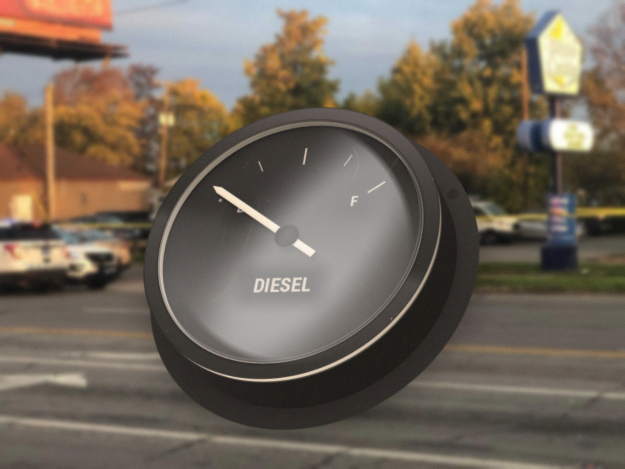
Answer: 0
